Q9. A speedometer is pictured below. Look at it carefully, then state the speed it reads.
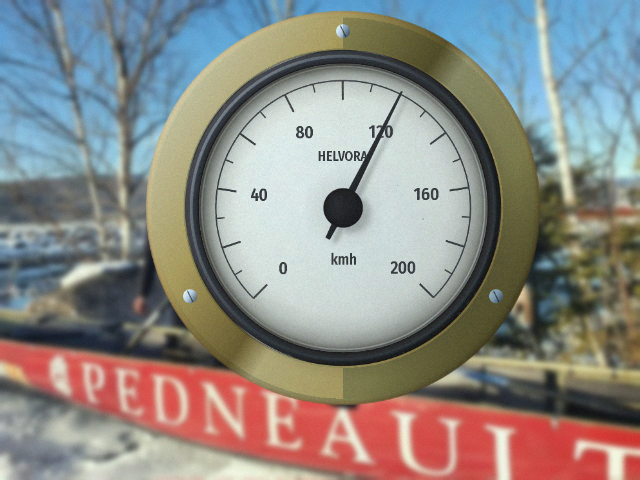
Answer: 120 km/h
